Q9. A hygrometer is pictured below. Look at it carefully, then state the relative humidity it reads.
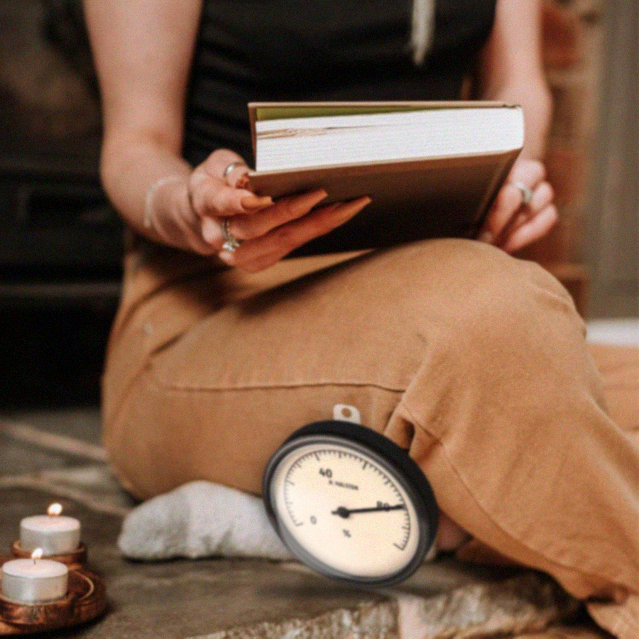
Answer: 80 %
